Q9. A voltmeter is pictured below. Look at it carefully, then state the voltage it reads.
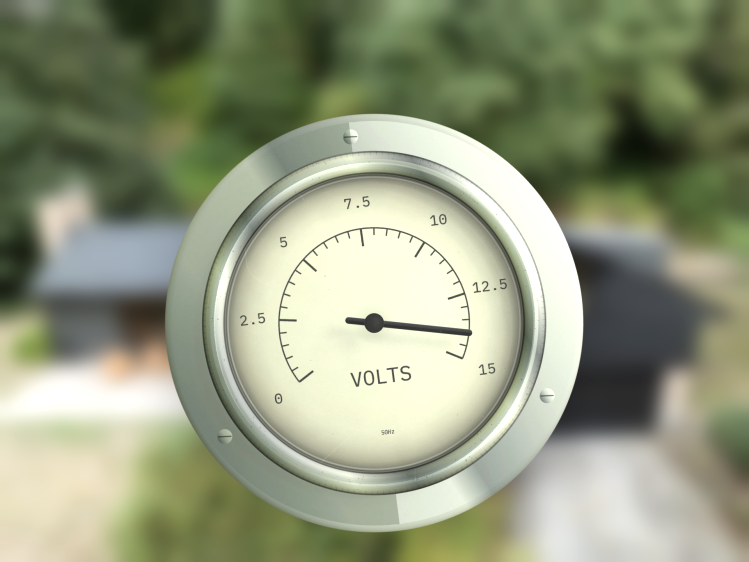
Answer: 14 V
